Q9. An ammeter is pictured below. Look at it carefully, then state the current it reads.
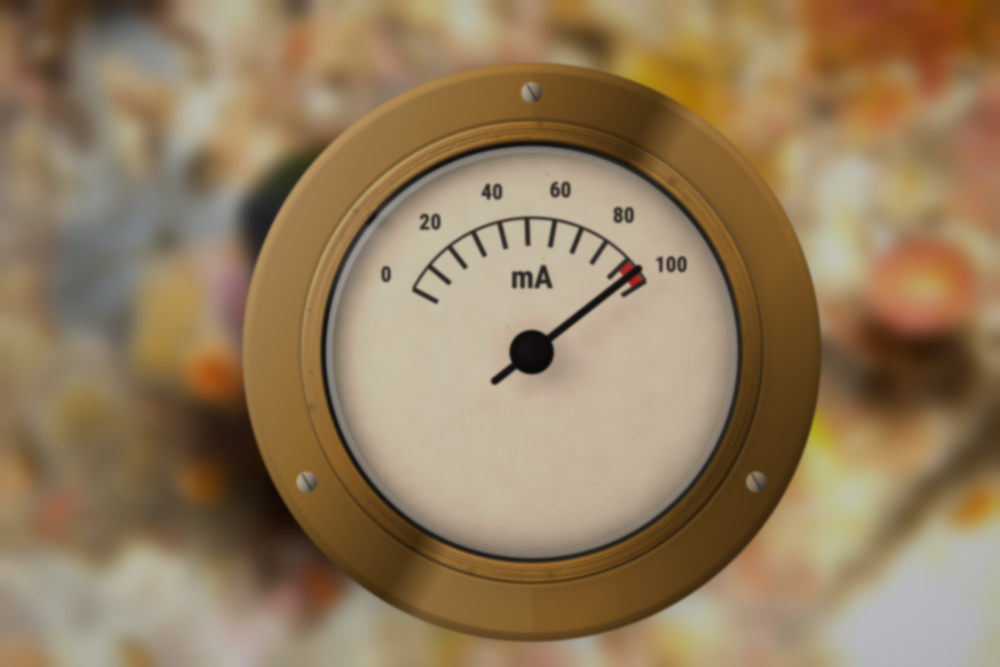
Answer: 95 mA
